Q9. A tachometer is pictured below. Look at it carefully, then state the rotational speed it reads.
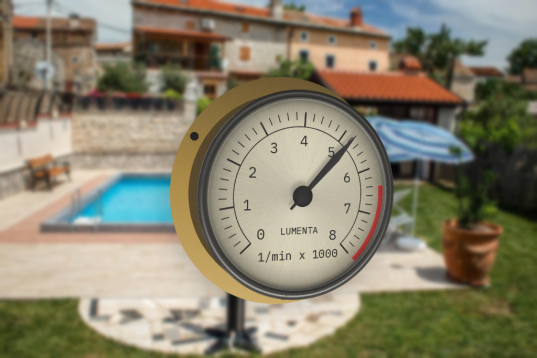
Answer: 5200 rpm
